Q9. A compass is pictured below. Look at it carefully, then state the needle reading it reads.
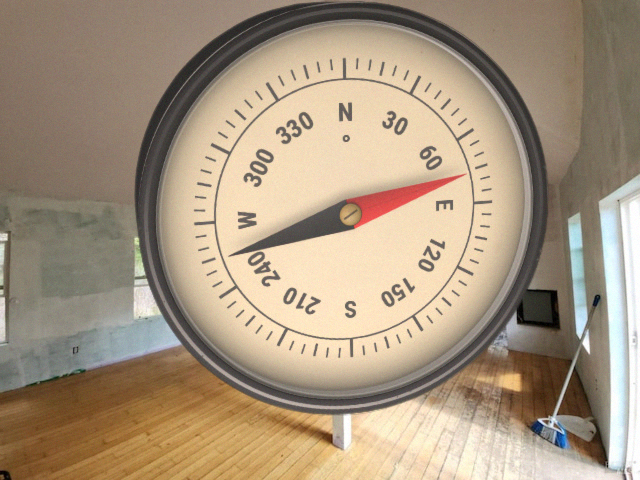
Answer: 75 °
